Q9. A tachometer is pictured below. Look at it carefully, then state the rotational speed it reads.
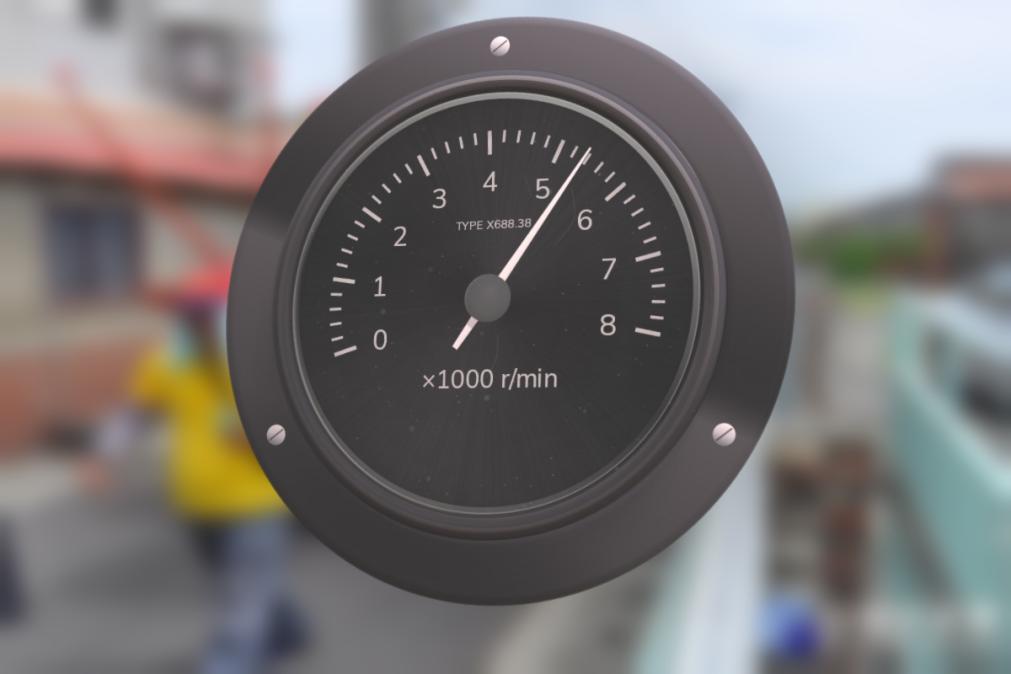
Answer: 5400 rpm
